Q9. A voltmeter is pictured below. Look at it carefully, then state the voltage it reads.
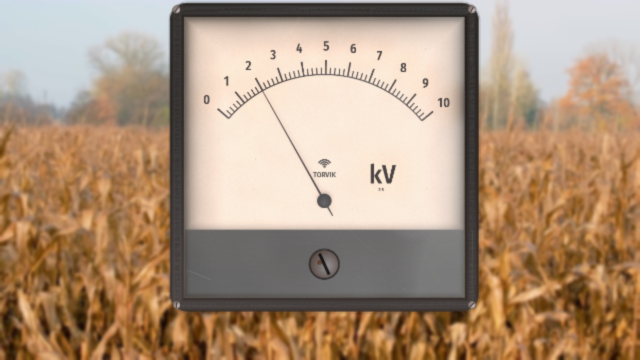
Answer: 2 kV
